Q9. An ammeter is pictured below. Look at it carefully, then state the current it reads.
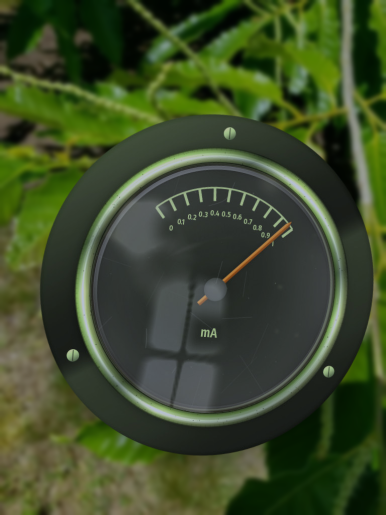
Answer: 0.95 mA
